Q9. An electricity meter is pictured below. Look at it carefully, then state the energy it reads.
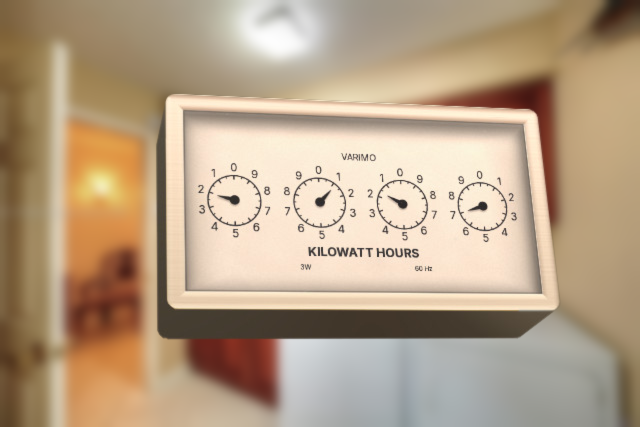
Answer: 2117 kWh
